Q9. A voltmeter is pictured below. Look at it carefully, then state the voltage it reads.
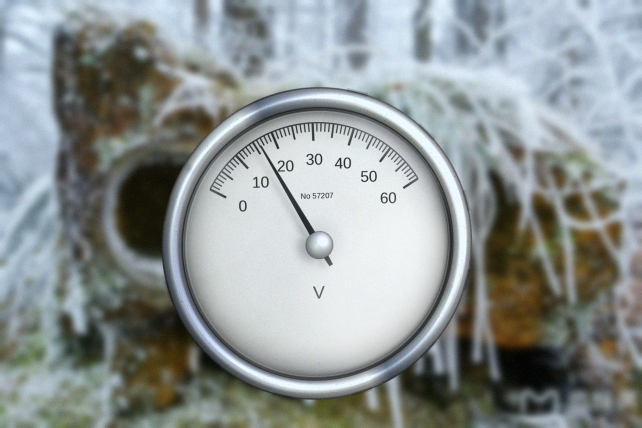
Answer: 16 V
